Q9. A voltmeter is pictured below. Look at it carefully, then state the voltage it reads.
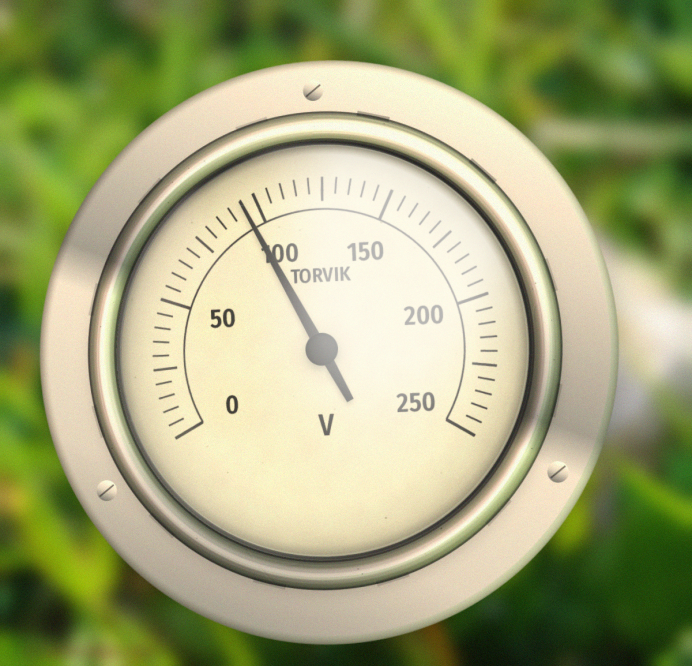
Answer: 95 V
